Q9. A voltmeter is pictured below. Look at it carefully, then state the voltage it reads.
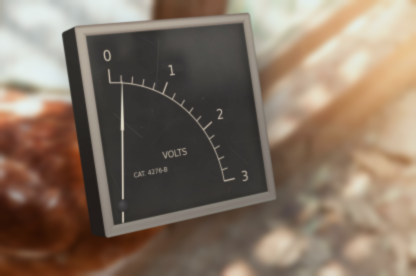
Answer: 0.2 V
